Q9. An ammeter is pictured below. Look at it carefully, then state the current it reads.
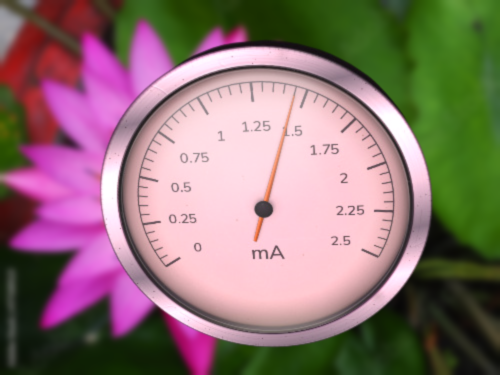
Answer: 1.45 mA
